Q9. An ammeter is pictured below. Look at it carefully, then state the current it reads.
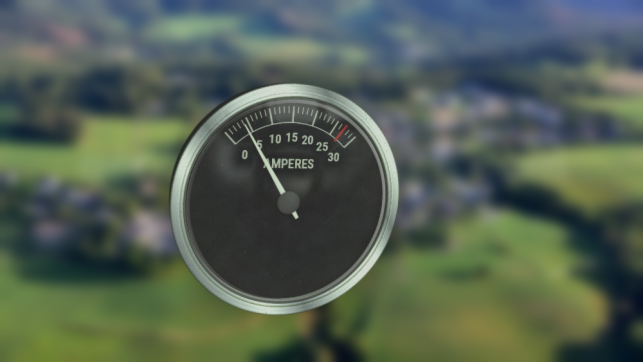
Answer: 4 A
